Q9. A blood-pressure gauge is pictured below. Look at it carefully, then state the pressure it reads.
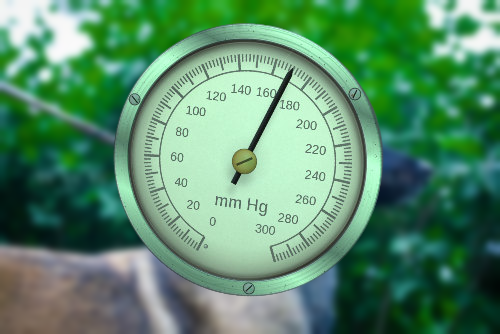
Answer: 170 mmHg
